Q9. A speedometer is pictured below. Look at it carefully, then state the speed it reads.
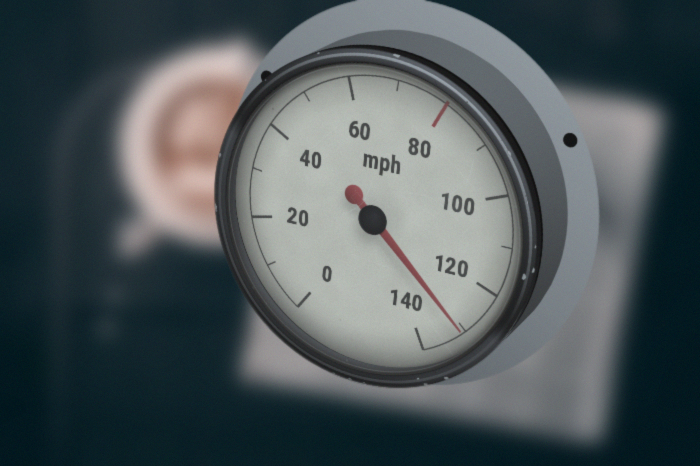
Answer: 130 mph
